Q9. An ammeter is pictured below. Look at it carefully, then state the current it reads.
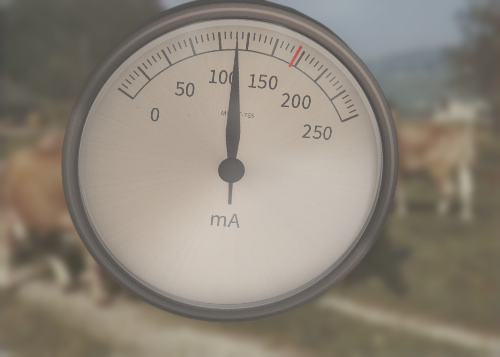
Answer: 115 mA
